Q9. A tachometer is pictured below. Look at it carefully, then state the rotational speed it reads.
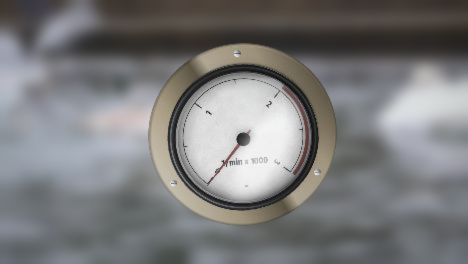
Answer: 0 rpm
